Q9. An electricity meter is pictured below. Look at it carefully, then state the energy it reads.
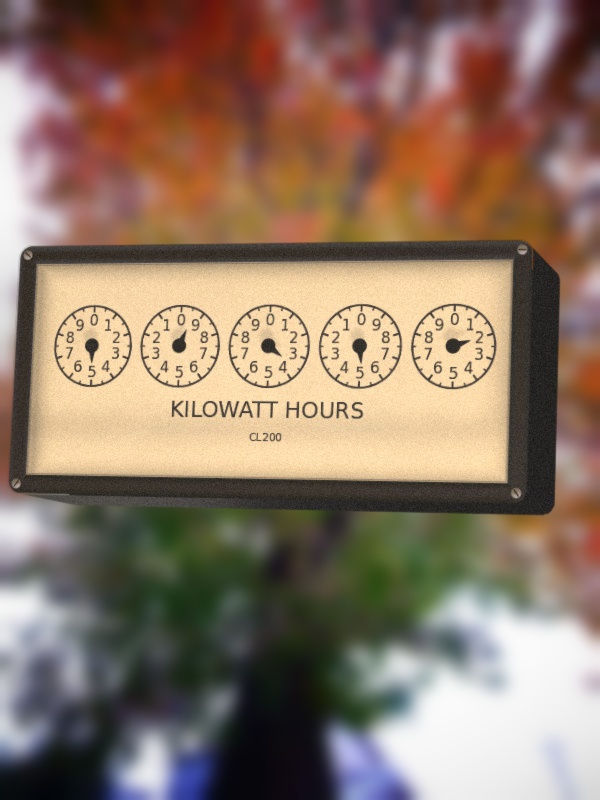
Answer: 49352 kWh
